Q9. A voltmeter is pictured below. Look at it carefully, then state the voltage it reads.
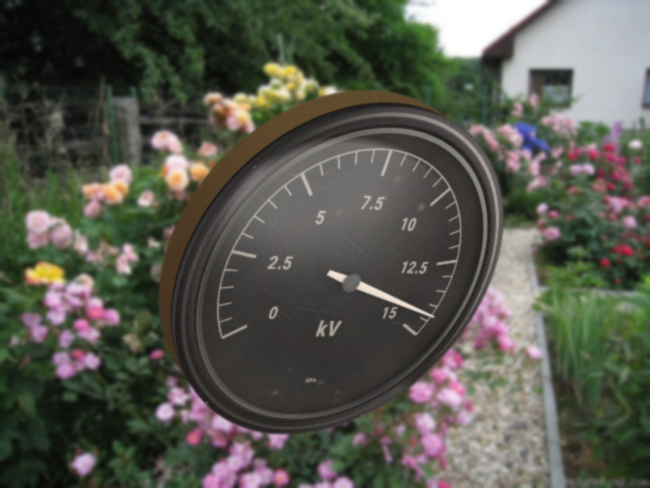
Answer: 14.25 kV
